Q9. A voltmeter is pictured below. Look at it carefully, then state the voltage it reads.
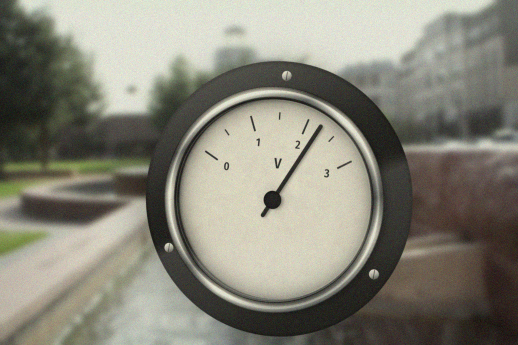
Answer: 2.25 V
